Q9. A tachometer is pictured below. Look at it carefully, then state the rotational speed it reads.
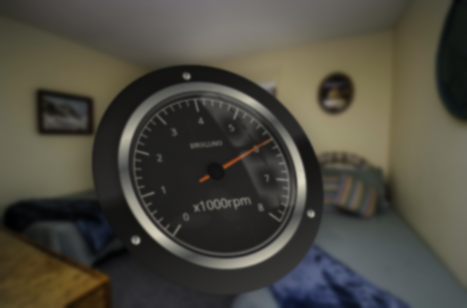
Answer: 6000 rpm
